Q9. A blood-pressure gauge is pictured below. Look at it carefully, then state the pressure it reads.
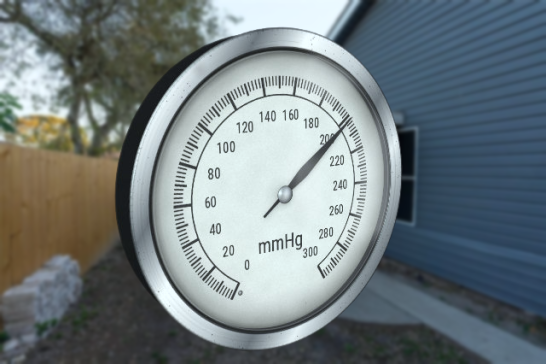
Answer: 200 mmHg
